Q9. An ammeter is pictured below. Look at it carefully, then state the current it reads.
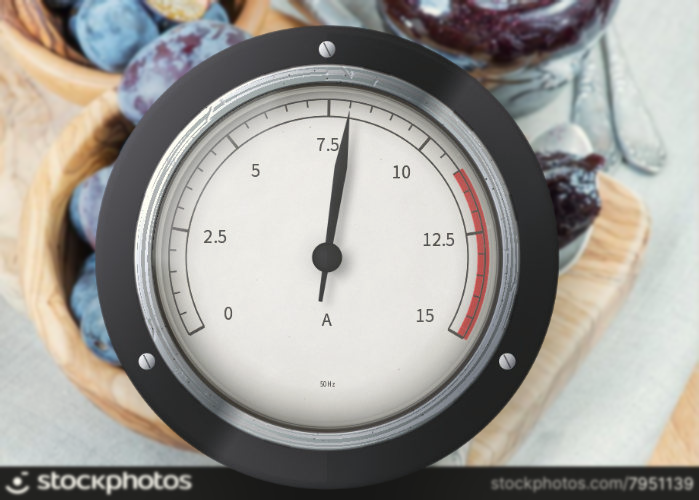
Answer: 8 A
